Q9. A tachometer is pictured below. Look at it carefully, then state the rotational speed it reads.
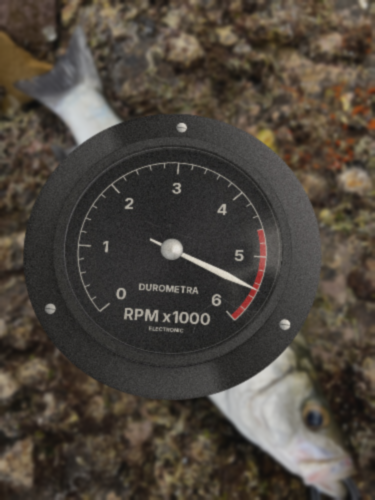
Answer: 5500 rpm
